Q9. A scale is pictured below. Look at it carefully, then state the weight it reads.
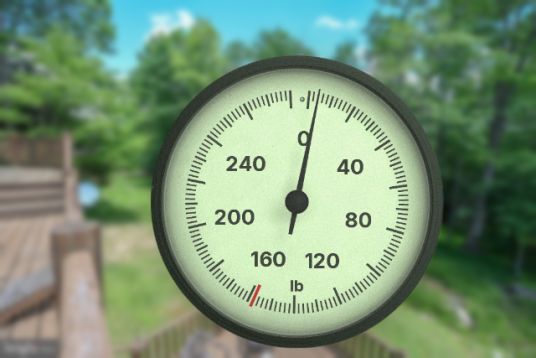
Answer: 4 lb
